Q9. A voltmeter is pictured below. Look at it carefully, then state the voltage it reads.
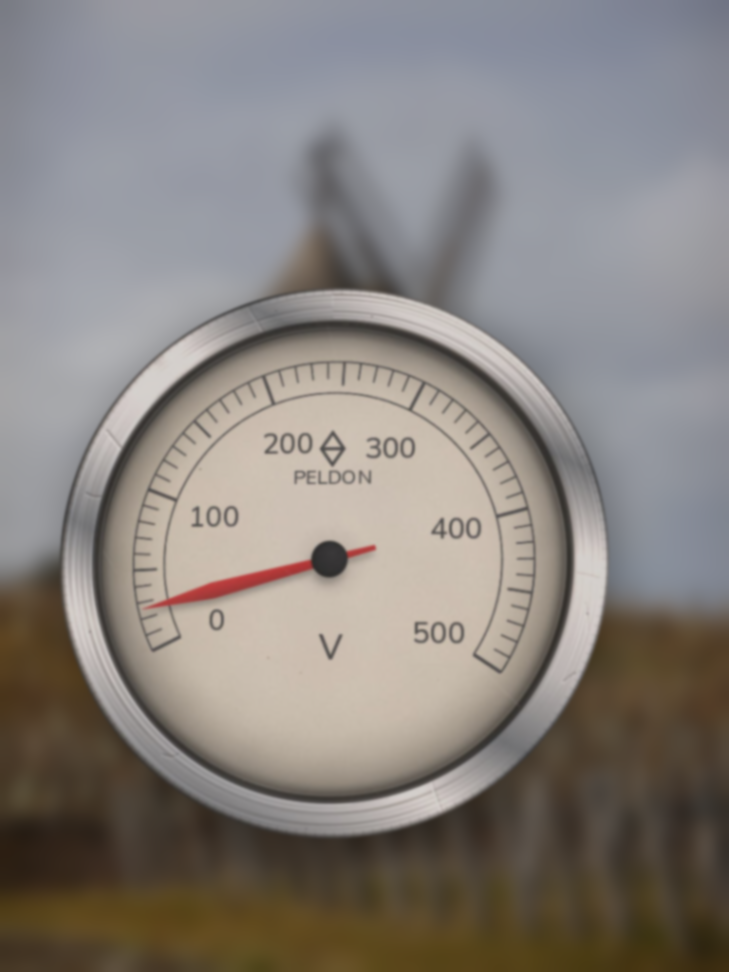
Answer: 25 V
